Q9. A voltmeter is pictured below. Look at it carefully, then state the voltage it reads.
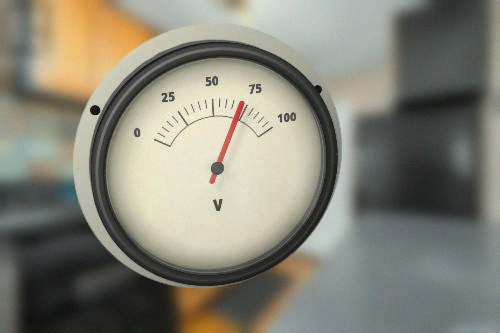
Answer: 70 V
